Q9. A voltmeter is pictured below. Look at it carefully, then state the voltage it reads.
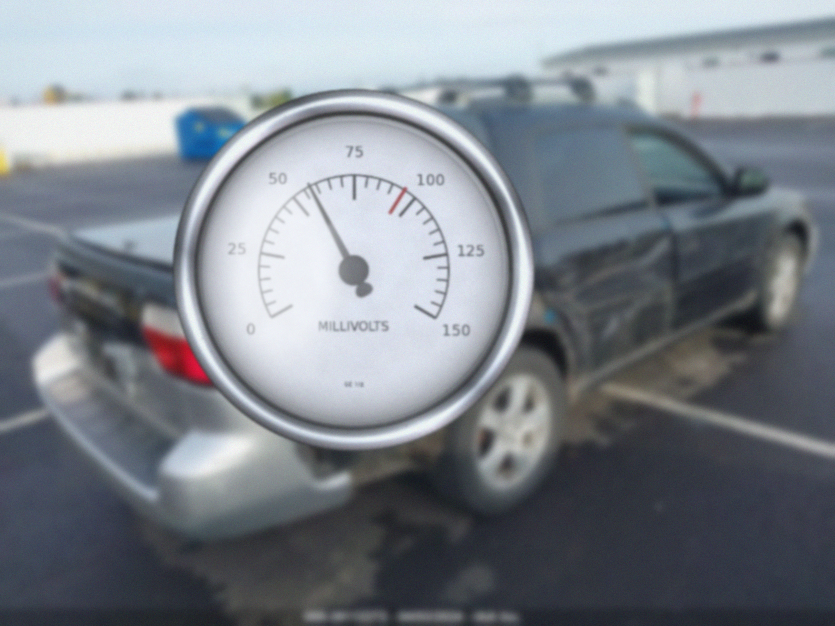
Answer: 57.5 mV
